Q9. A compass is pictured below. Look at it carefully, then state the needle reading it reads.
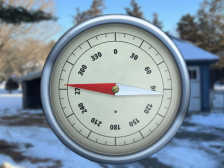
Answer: 275 °
